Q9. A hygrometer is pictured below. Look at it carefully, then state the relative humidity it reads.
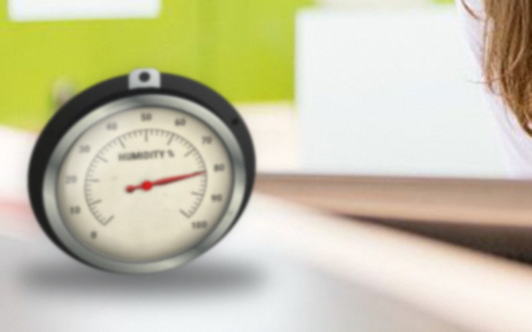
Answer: 80 %
